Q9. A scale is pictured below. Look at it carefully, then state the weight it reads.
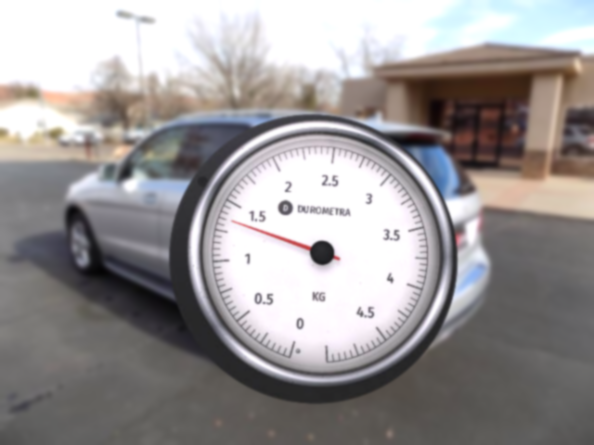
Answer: 1.35 kg
